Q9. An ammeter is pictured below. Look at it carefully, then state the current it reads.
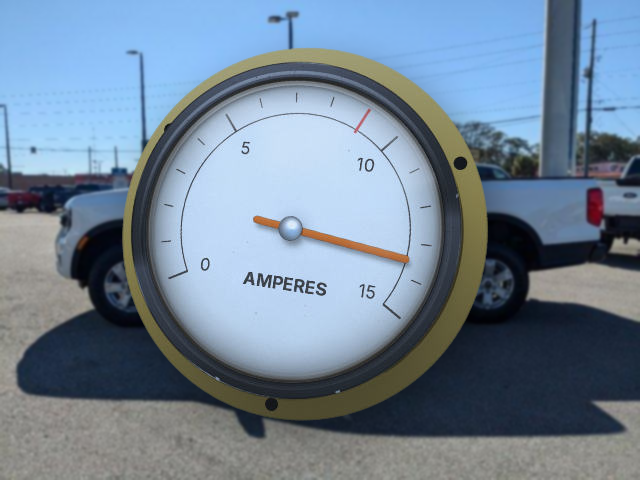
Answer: 13.5 A
